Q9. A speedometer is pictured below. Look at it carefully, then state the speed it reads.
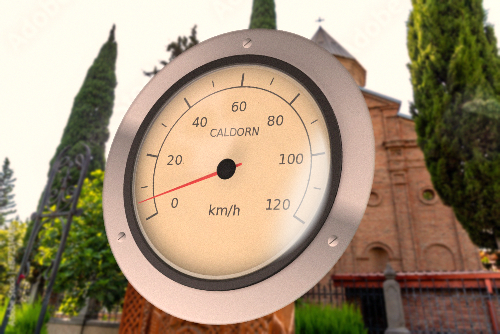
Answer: 5 km/h
